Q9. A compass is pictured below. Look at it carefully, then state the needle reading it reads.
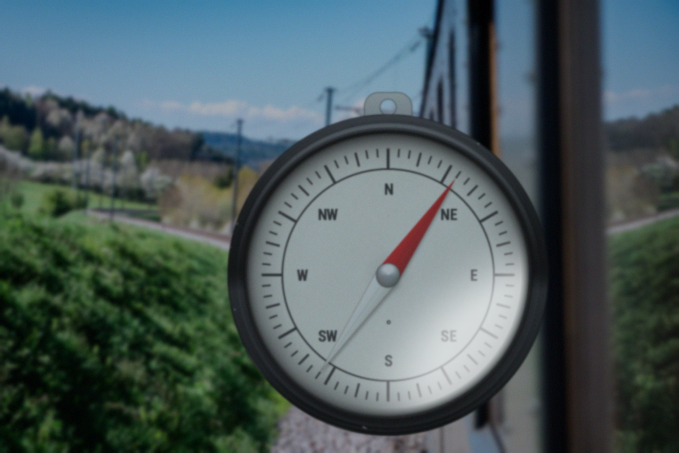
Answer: 35 °
